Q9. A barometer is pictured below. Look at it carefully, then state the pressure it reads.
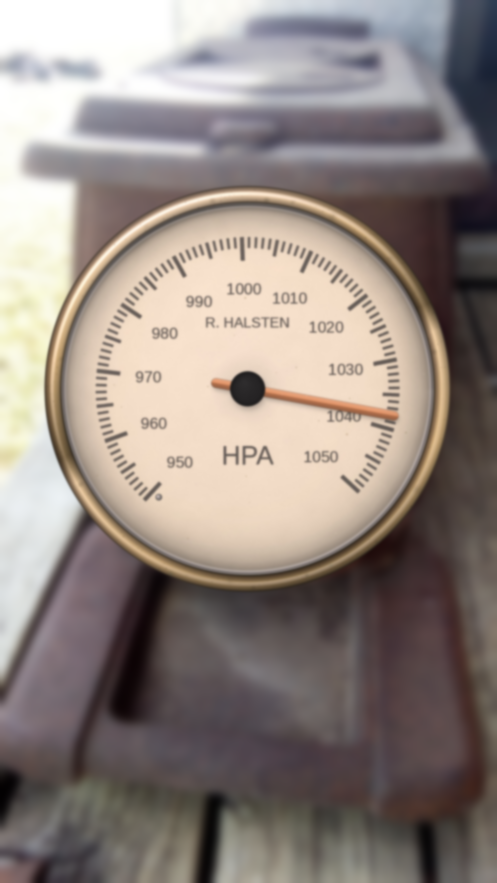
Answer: 1038 hPa
